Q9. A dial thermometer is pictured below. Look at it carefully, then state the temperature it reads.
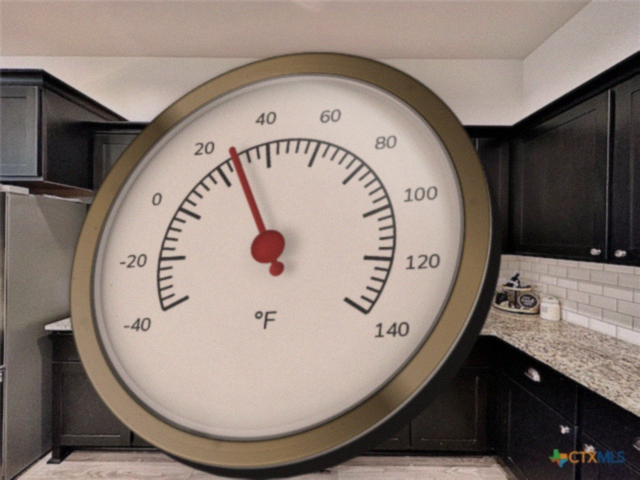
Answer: 28 °F
